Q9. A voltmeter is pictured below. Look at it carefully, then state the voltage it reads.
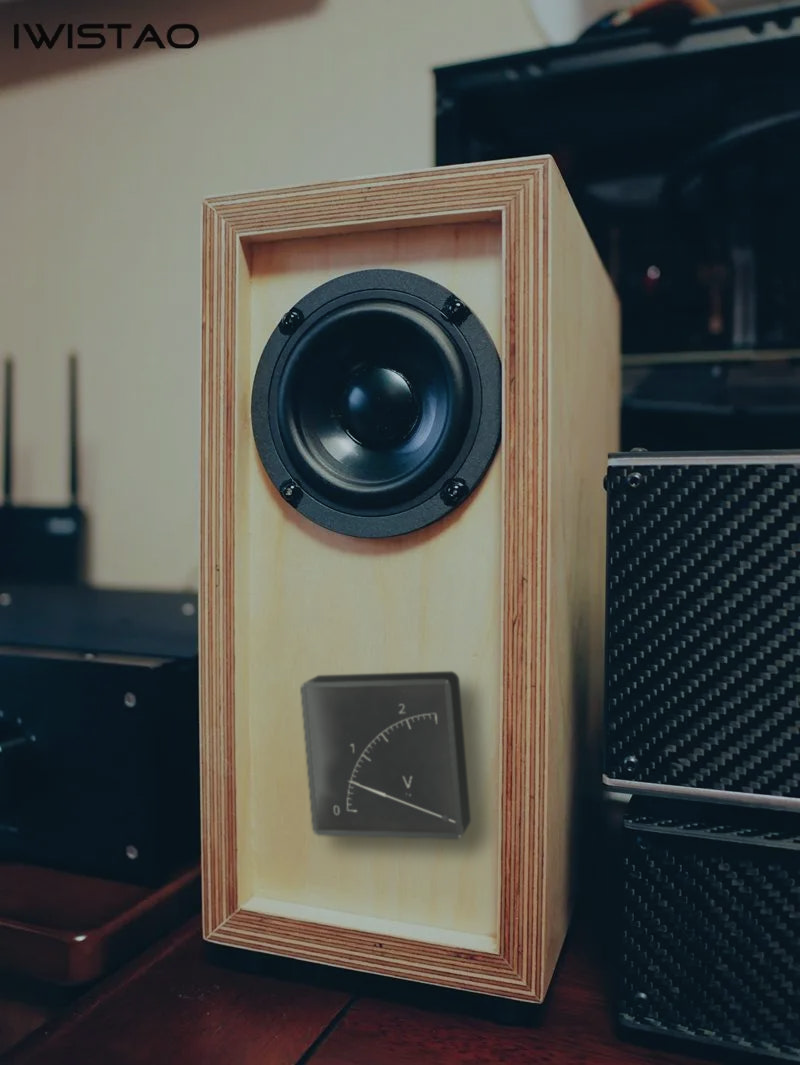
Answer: 0.5 V
